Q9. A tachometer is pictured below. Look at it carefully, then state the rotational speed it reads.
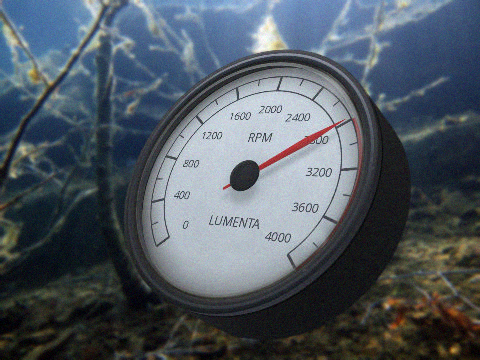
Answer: 2800 rpm
